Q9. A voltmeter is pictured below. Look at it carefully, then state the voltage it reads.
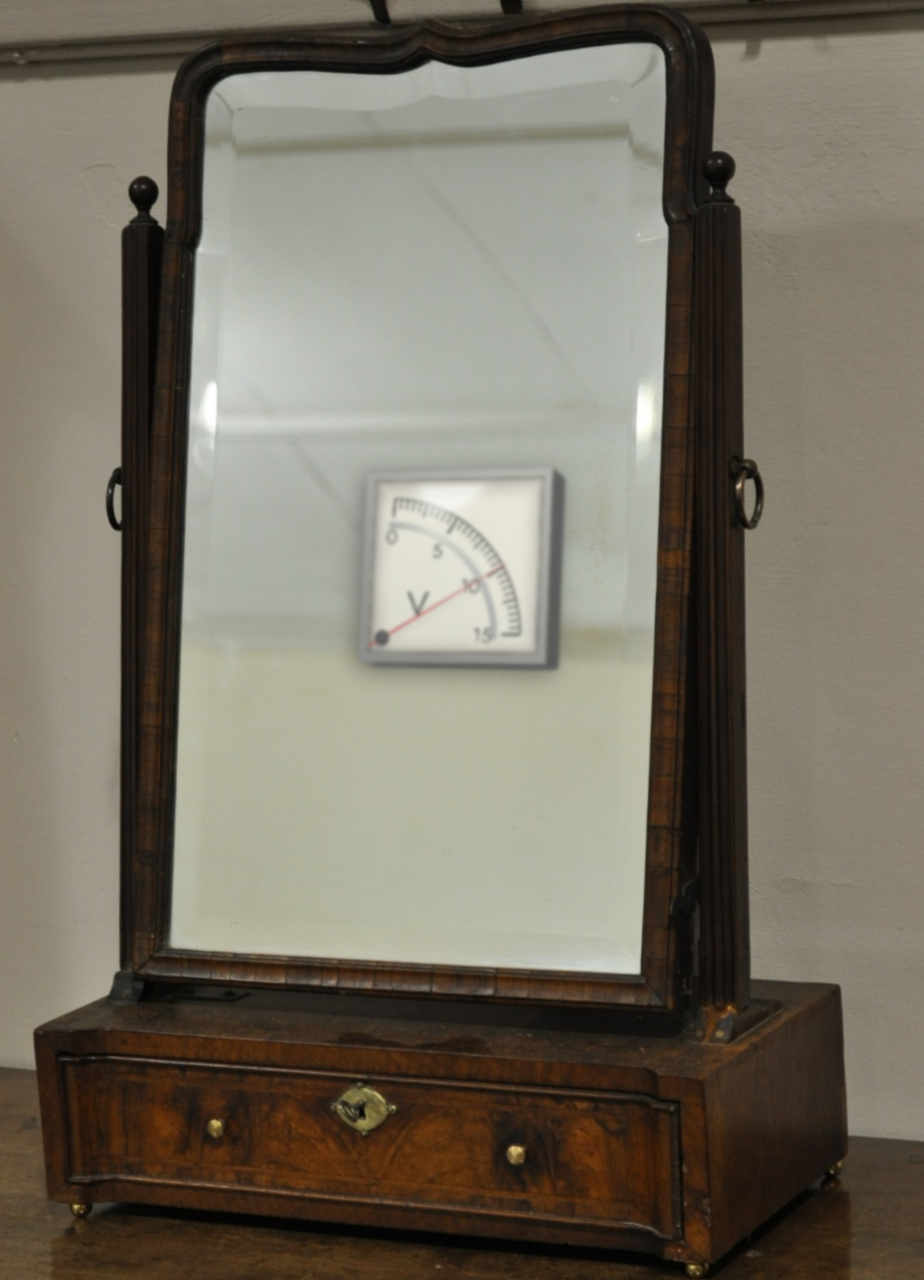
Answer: 10 V
